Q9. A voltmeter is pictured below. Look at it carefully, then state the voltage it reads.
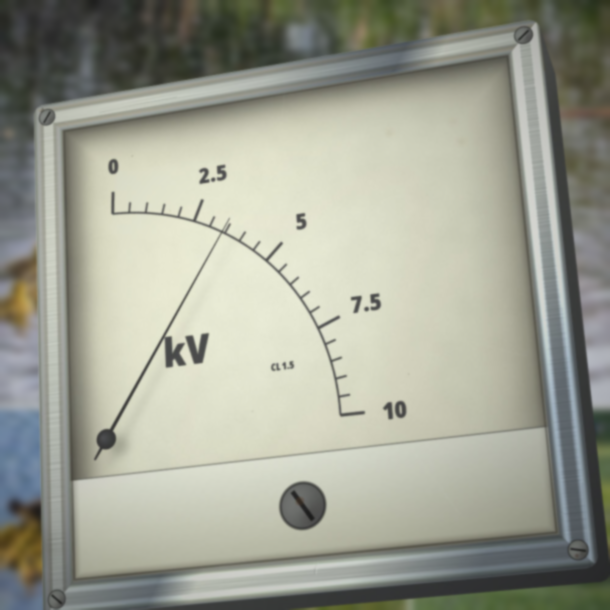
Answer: 3.5 kV
